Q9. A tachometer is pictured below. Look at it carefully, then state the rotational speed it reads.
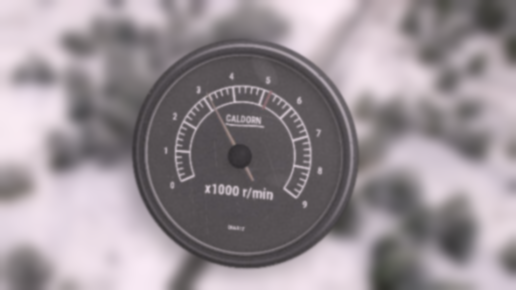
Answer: 3200 rpm
